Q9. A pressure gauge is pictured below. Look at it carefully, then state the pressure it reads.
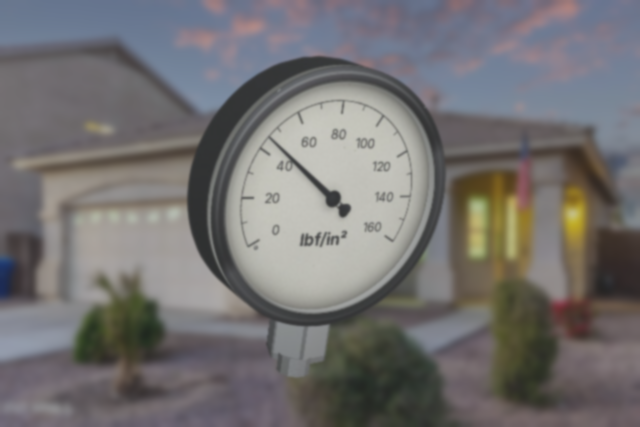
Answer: 45 psi
